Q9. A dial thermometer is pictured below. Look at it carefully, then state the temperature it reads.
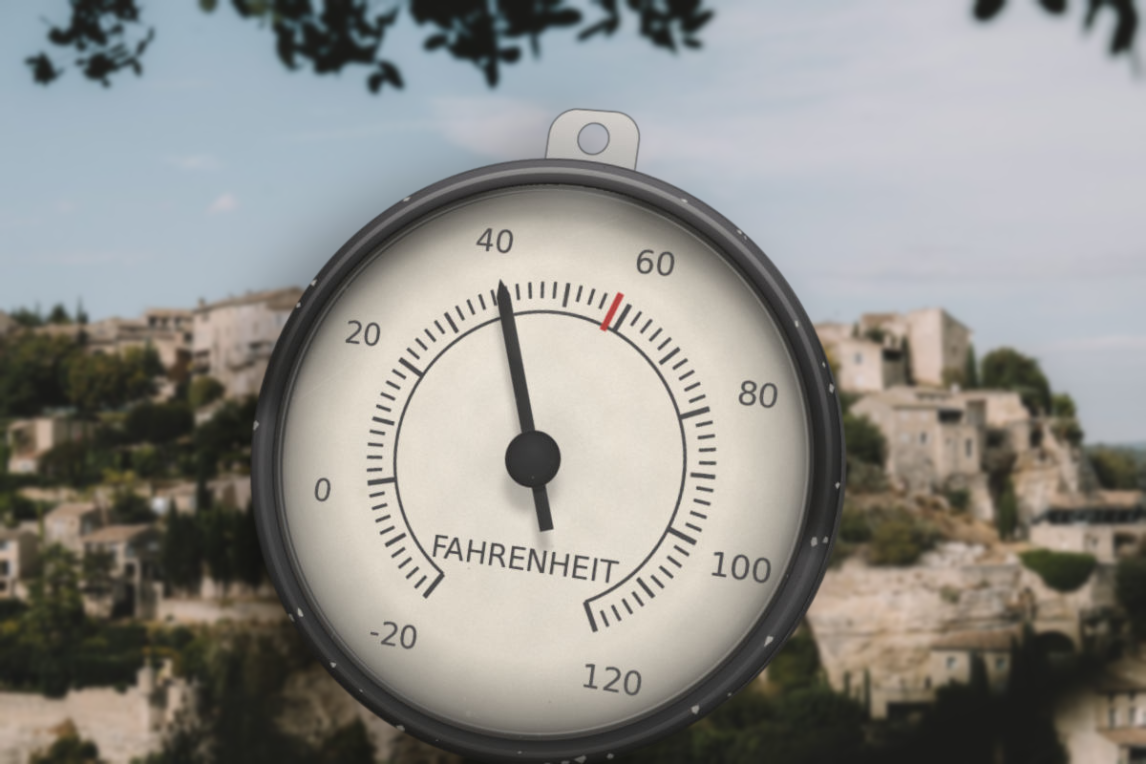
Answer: 40 °F
